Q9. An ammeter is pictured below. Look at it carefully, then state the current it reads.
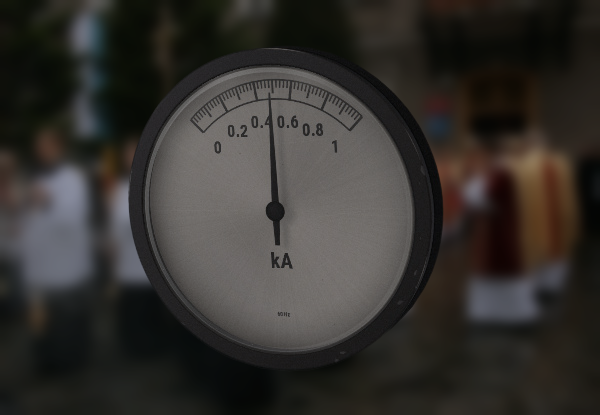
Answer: 0.5 kA
